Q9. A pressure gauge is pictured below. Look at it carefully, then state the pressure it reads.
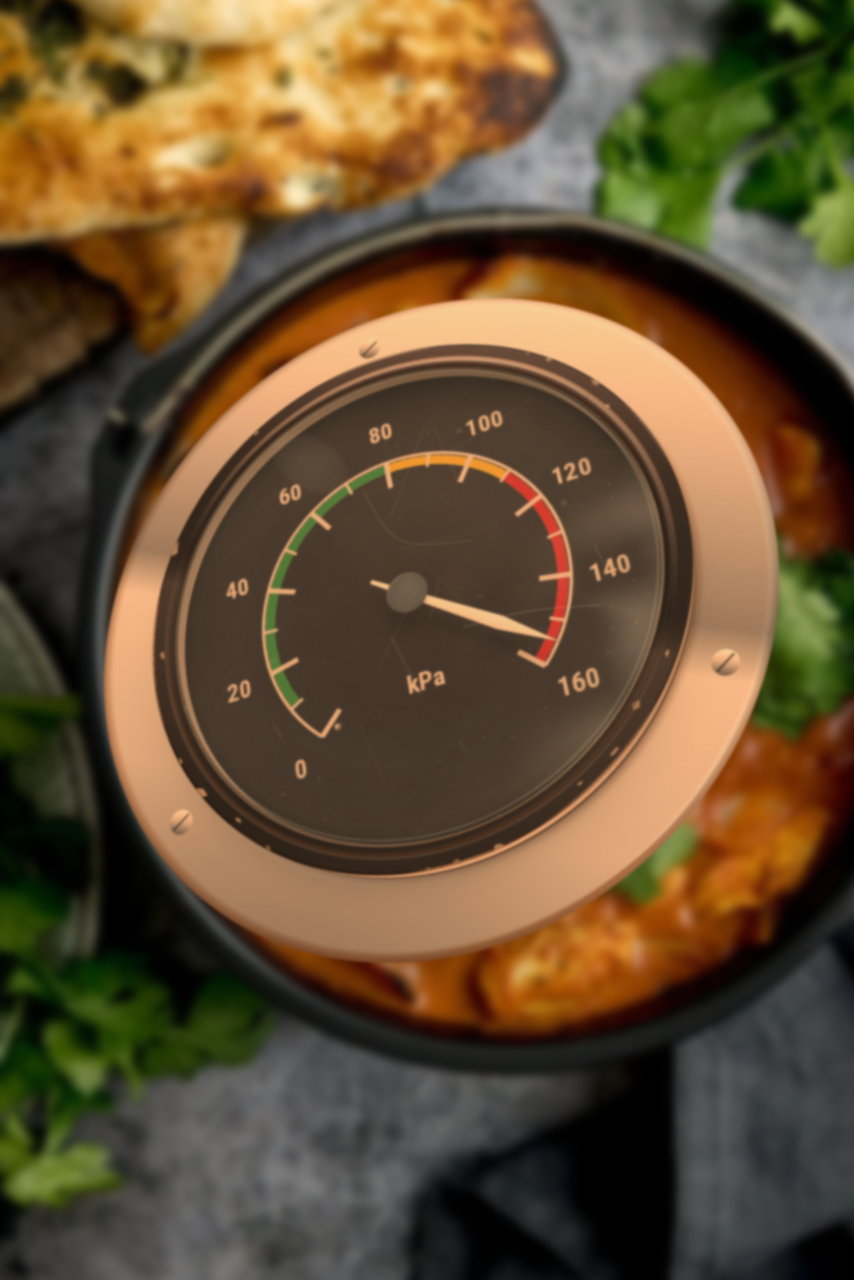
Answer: 155 kPa
